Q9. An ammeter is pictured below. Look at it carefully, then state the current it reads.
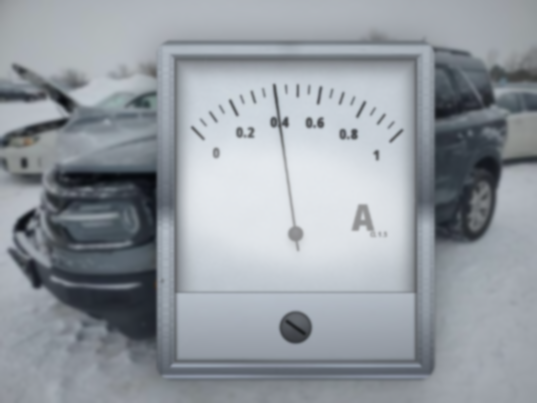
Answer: 0.4 A
